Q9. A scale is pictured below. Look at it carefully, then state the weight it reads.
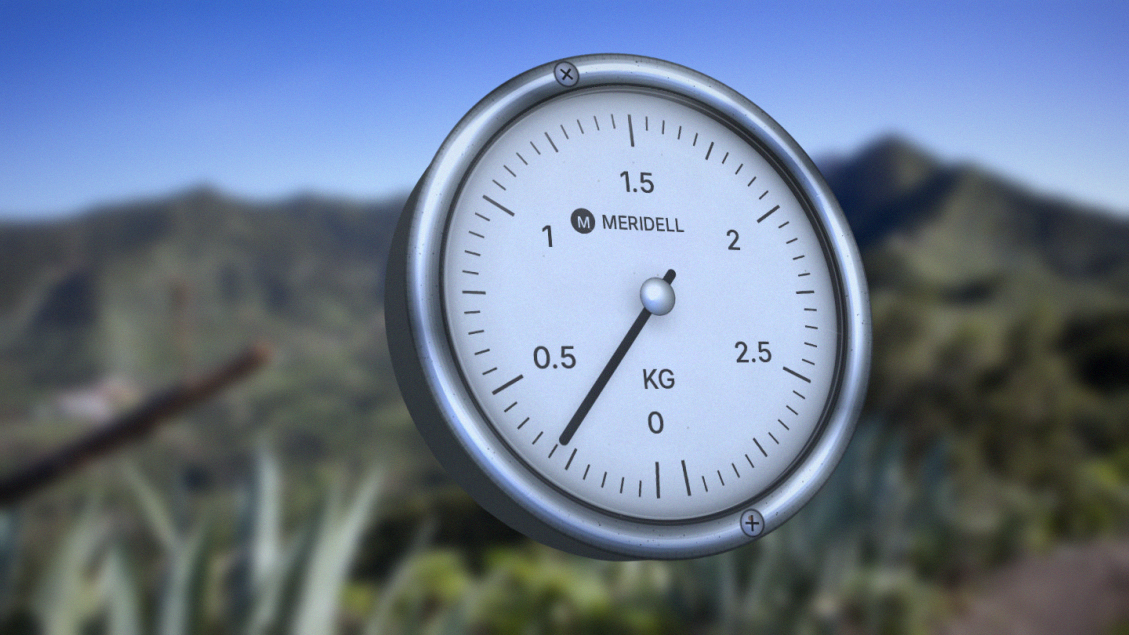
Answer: 0.3 kg
